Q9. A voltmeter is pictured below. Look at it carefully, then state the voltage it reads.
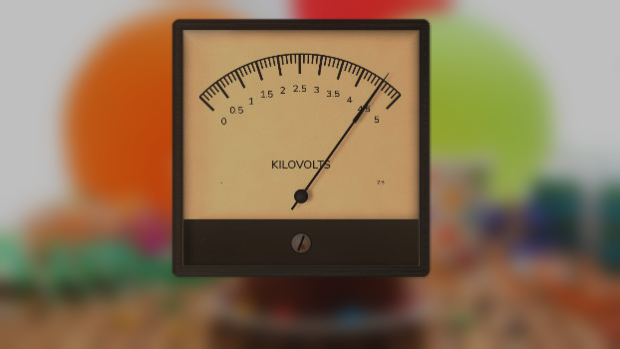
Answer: 4.5 kV
